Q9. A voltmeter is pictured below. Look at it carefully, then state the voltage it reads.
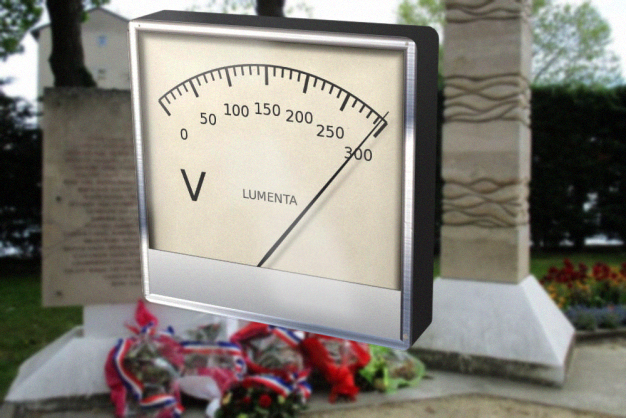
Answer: 295 V
